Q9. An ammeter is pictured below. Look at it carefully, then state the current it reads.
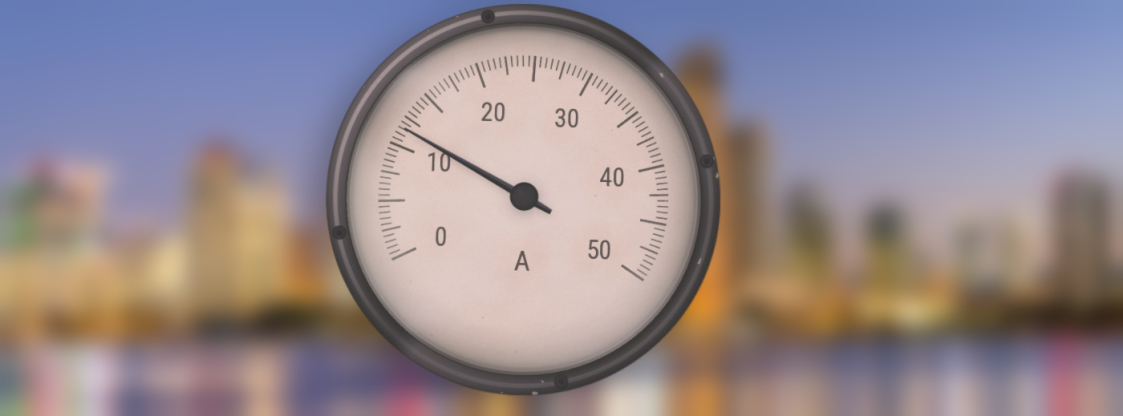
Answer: 11.5 A
